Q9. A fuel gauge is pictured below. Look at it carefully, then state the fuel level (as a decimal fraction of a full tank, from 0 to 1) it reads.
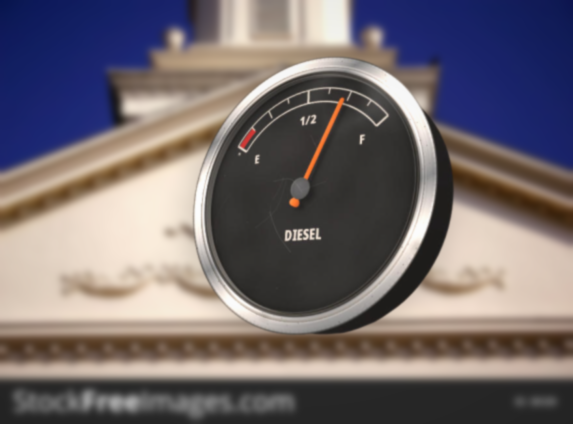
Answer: 0.75
